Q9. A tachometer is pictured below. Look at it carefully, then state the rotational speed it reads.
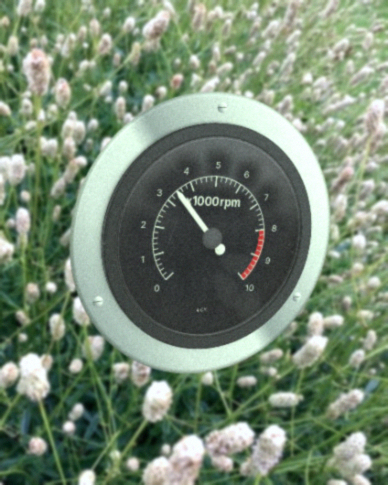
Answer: 3400 rpm
